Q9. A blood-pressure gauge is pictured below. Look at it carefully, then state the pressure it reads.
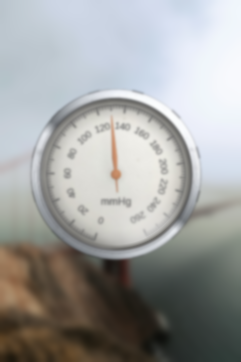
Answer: 130 mmHg
